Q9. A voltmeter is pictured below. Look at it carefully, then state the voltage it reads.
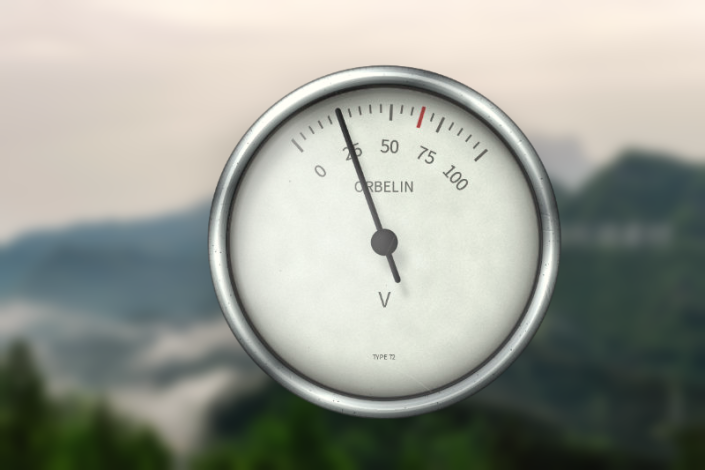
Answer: 25 V
